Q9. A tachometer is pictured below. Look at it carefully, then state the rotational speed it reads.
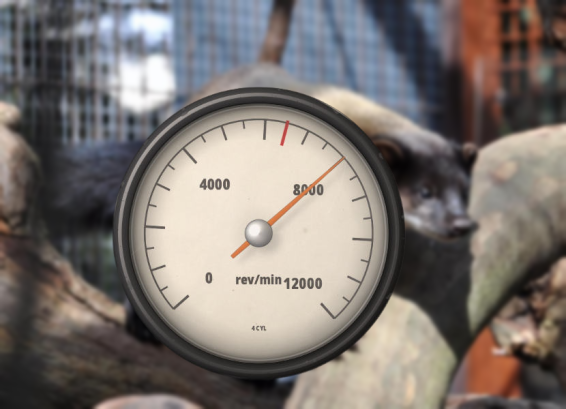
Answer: 8000 rpm
